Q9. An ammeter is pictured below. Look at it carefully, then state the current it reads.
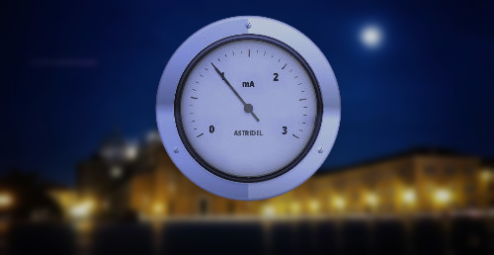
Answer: 1 mA
